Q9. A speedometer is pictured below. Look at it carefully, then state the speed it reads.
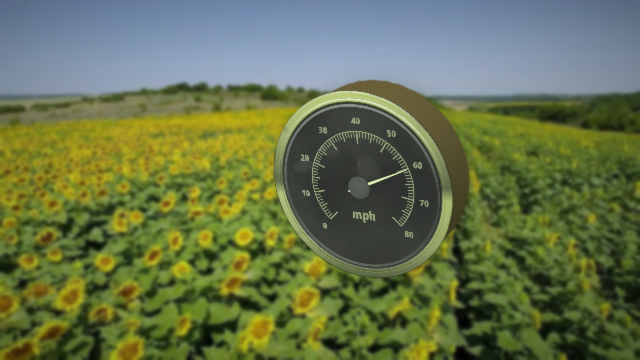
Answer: 60 mph
